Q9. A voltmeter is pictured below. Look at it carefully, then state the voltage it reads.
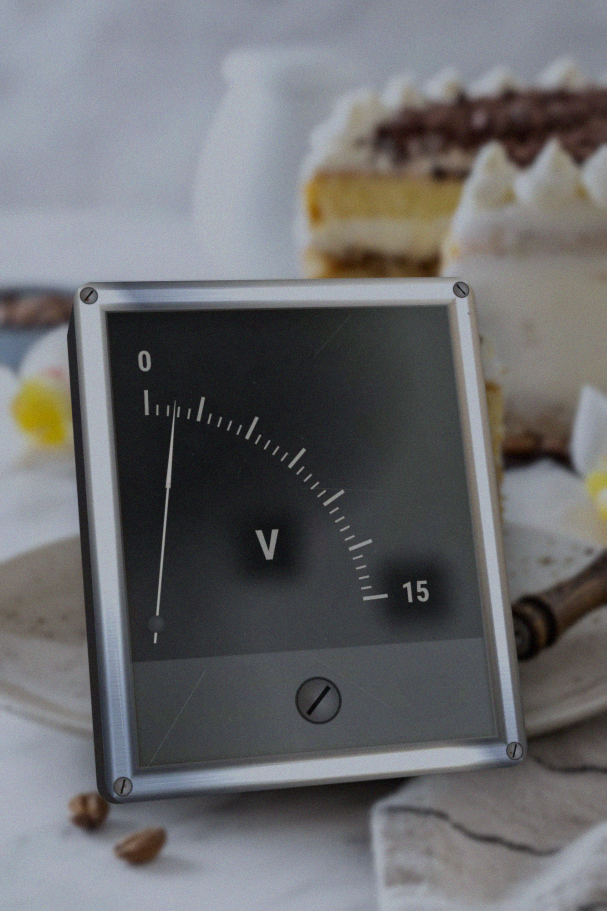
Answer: 1.25 V
